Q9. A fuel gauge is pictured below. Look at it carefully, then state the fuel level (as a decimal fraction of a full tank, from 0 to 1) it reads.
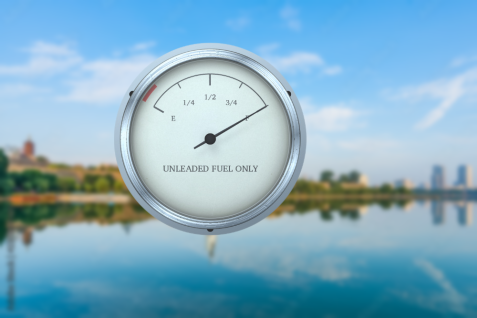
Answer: 1
